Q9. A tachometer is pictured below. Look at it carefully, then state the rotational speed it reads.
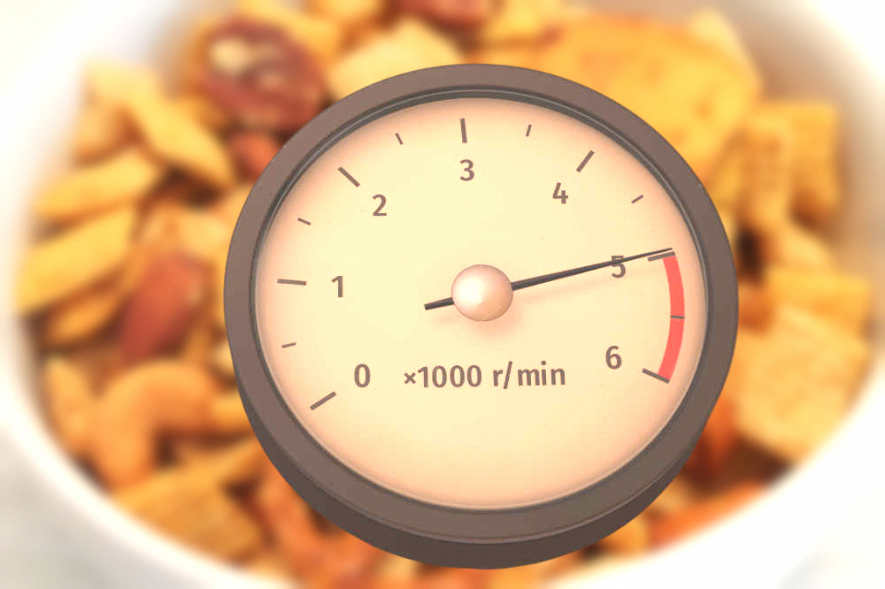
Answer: 5000 rpm
